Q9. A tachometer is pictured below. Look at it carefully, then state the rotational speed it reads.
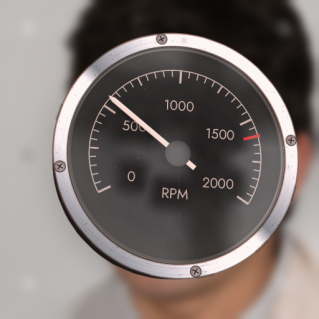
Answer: 550 rpm
